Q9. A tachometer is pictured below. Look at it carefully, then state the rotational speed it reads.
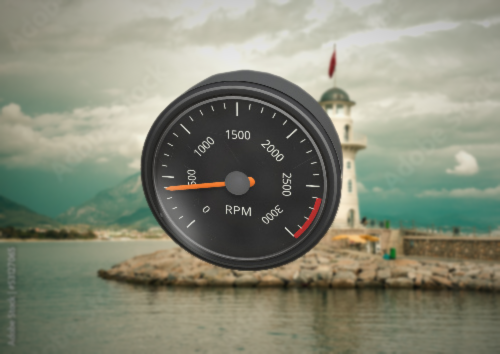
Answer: 400 rpm
